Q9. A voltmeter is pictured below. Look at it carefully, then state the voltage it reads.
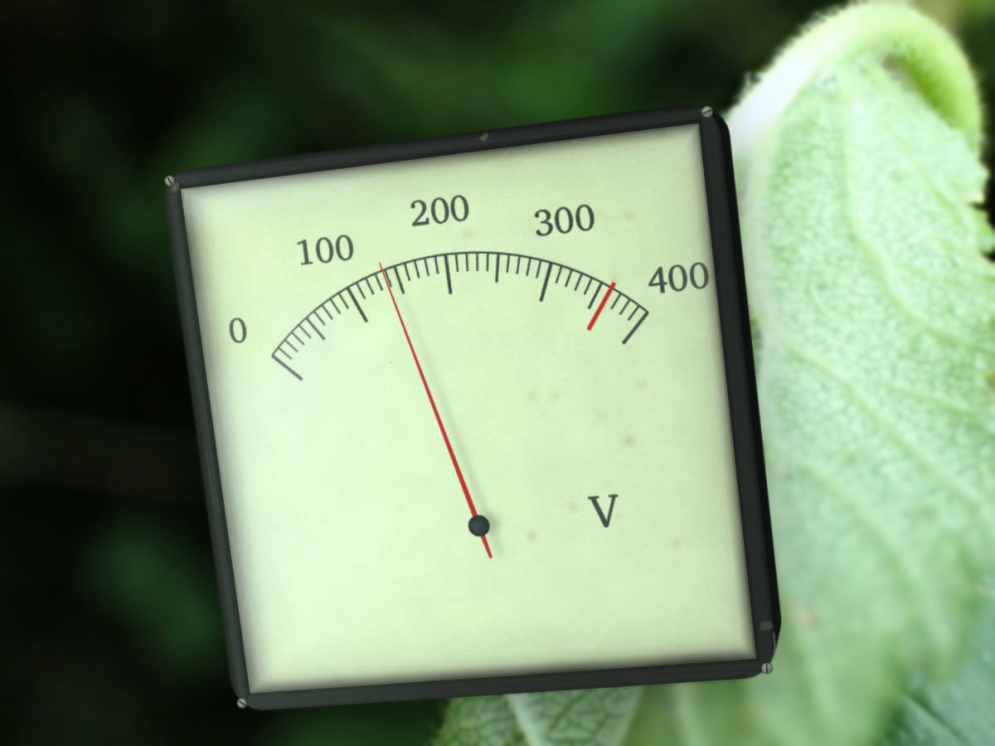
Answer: 140 V
